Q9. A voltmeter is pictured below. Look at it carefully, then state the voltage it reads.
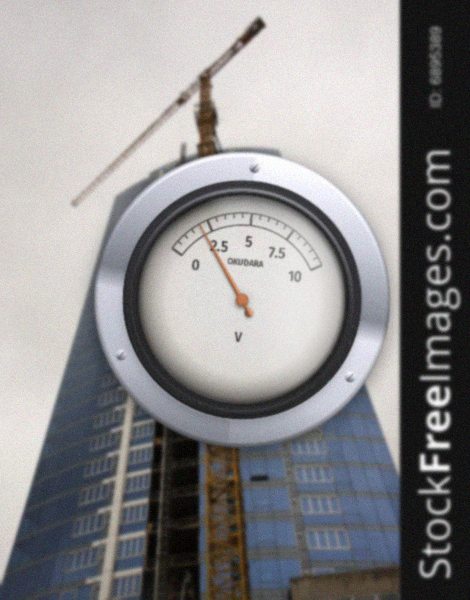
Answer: 2 V
